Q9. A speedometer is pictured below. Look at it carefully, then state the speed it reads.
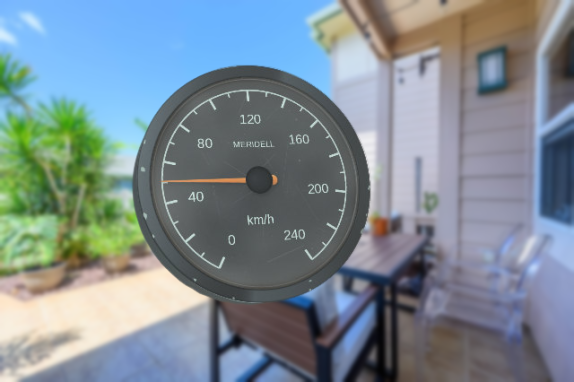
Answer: 50 km/h
